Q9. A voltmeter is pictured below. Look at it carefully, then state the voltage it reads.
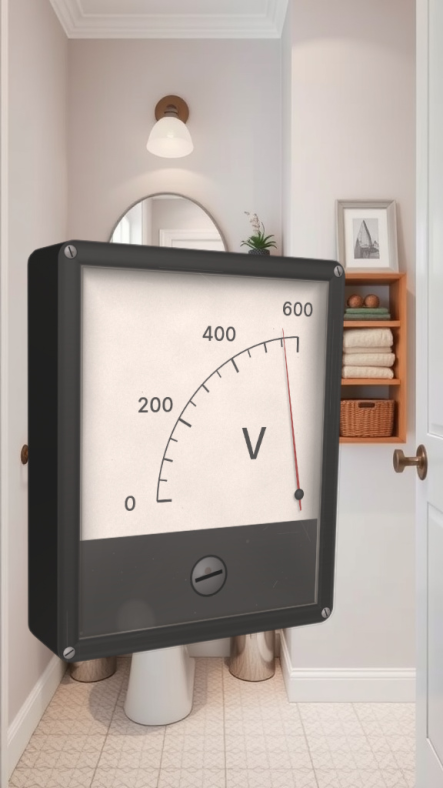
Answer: 550 V
